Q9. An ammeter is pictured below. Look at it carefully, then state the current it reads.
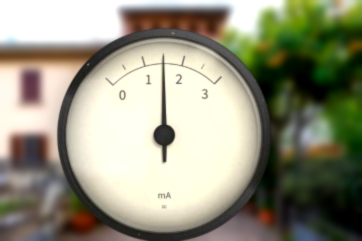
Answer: 1.5 mA
